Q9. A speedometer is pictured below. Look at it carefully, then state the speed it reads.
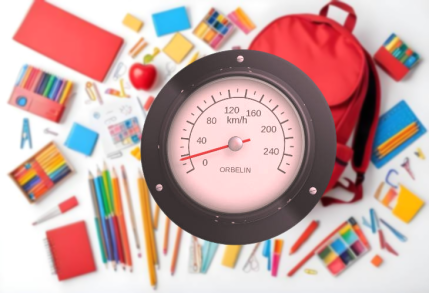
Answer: 15 km/h
